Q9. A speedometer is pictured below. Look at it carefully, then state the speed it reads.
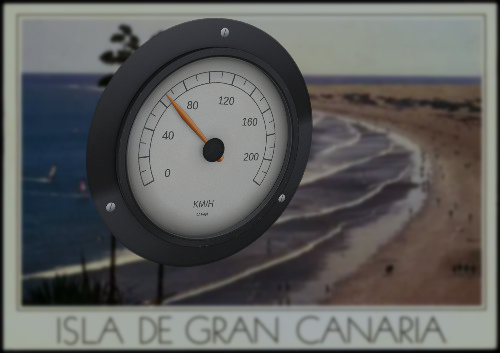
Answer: 65 km/h
